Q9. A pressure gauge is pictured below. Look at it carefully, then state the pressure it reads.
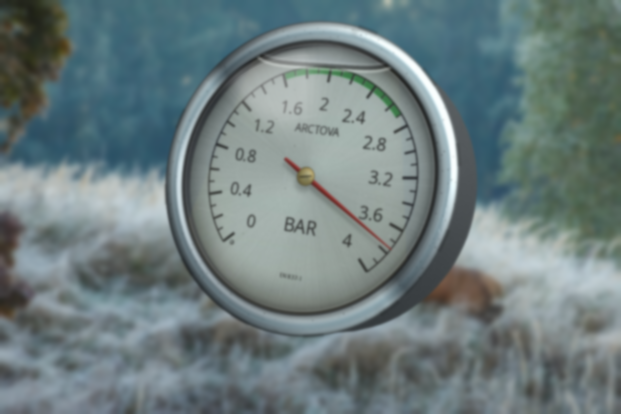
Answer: 3.75 bar
